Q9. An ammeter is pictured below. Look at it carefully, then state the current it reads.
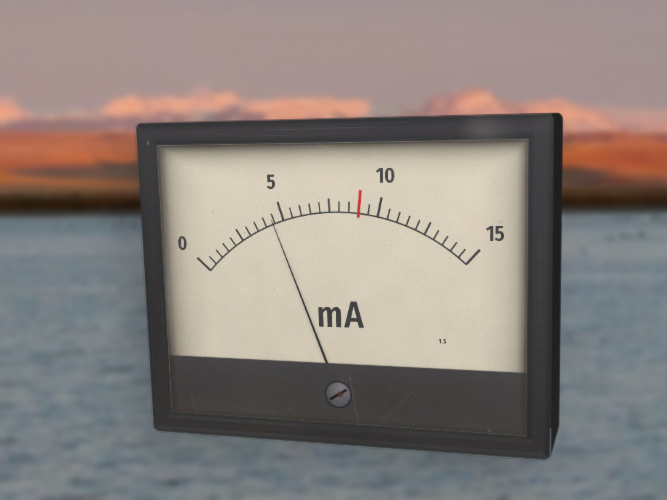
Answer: 4.5 mA
